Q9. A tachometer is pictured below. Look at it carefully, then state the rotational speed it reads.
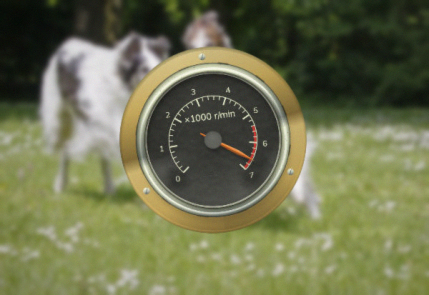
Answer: 6600 rpm
